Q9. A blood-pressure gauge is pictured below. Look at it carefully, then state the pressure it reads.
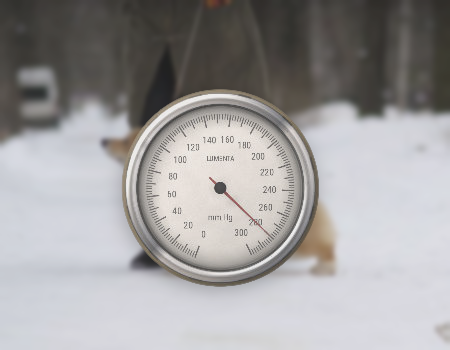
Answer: 280 mmHg
